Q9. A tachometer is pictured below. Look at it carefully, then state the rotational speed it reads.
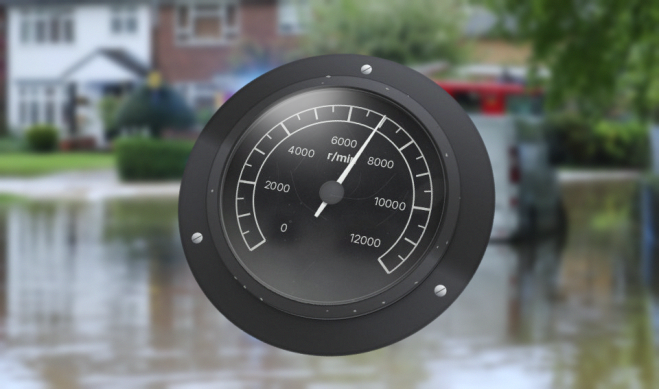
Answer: 7000 rpm
